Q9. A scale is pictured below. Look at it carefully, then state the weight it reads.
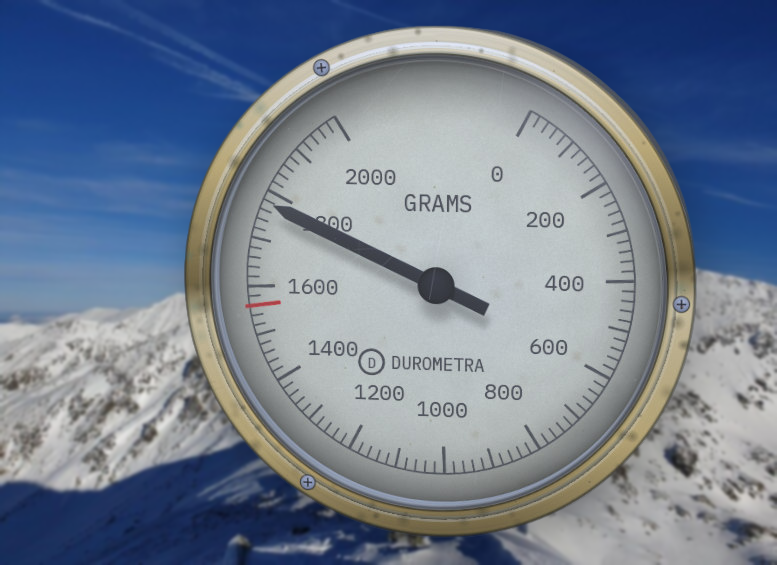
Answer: 1780 g
